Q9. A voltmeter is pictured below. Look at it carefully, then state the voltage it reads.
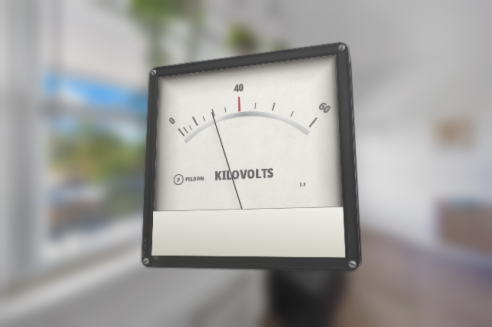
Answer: 30 kV
